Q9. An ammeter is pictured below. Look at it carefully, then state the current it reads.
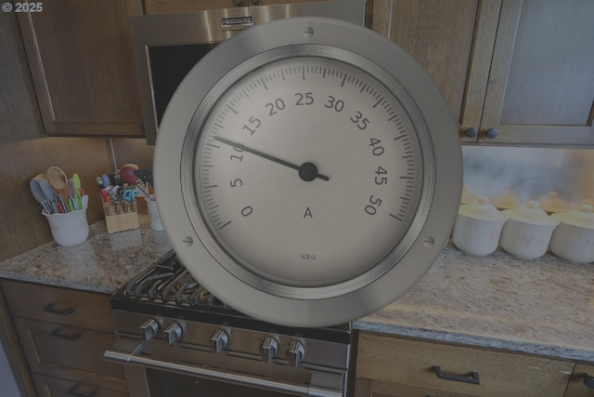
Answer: 11 A
